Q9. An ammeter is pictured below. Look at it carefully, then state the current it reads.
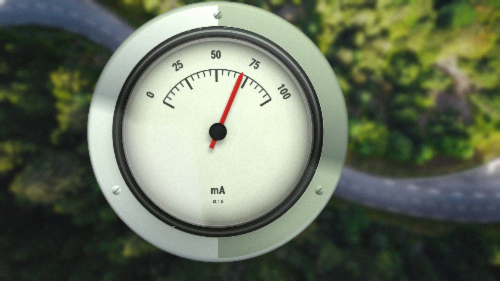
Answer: 70 mA
